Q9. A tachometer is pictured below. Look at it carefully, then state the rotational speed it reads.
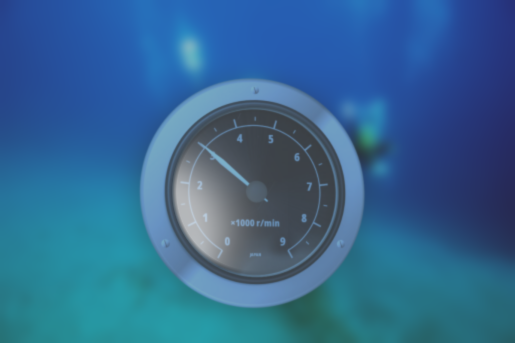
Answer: 3000 rpm
